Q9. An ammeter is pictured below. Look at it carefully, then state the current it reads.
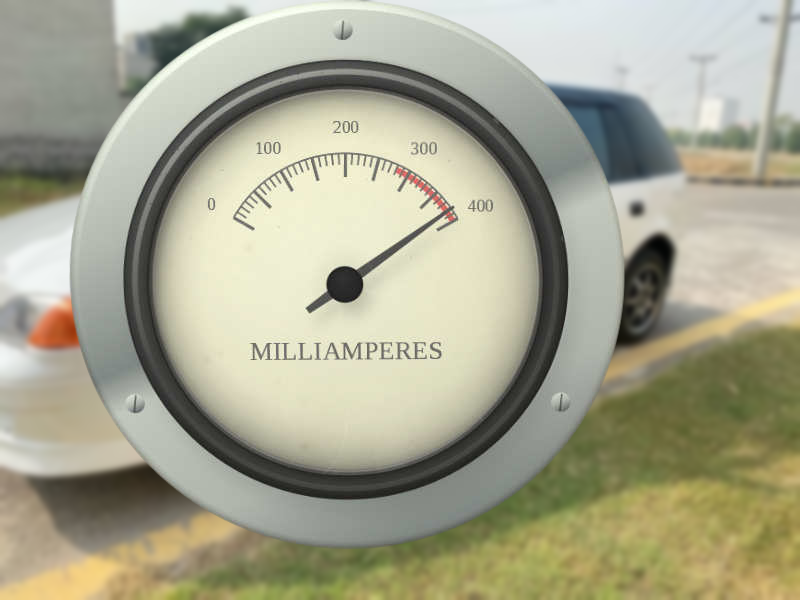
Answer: 380 mA
